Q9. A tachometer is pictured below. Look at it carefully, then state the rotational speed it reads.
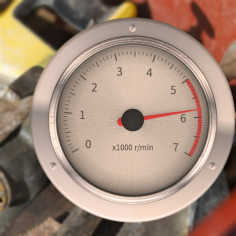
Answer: 5800 rpm
